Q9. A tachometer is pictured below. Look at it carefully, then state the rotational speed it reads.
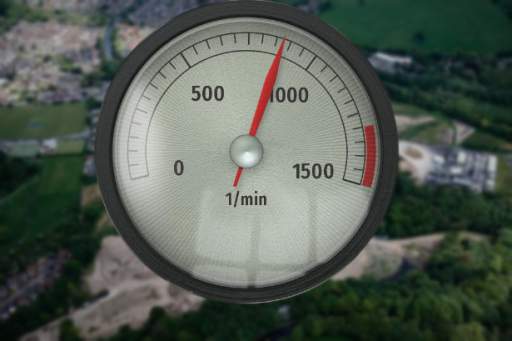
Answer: 875 rpm
